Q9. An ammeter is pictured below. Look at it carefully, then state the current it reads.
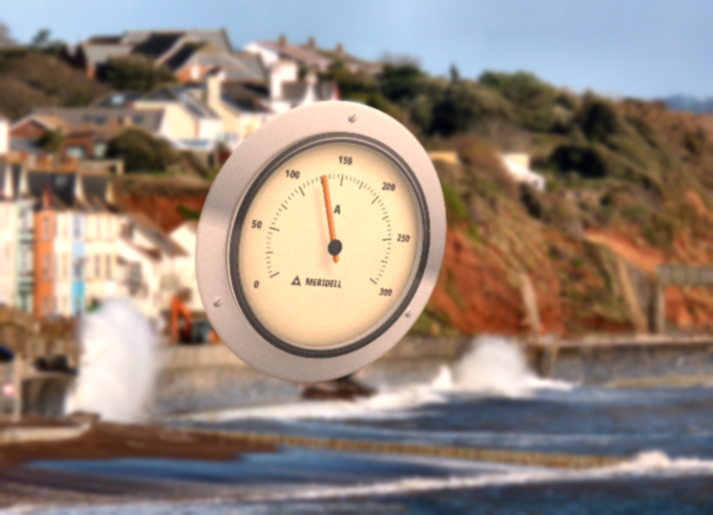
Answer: 125 A
